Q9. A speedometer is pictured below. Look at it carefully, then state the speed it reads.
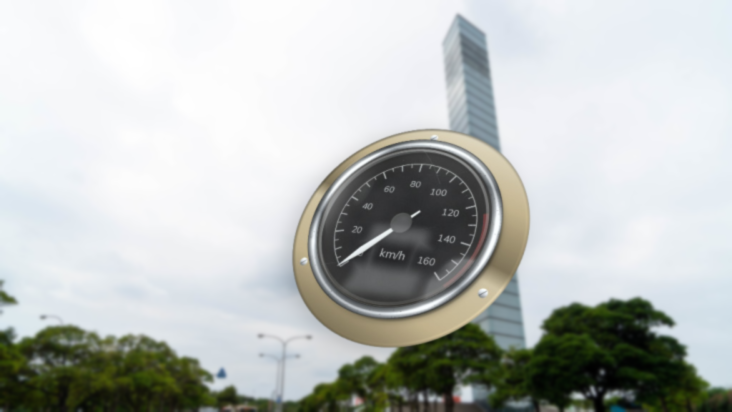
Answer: 0 km/h
